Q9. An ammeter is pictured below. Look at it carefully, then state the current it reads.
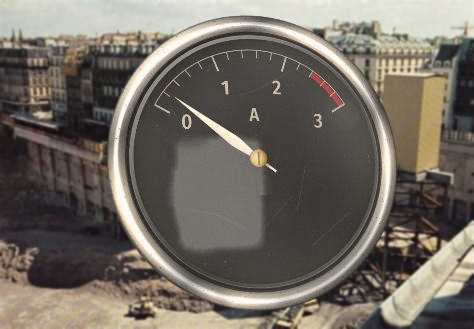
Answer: 0.2 A
